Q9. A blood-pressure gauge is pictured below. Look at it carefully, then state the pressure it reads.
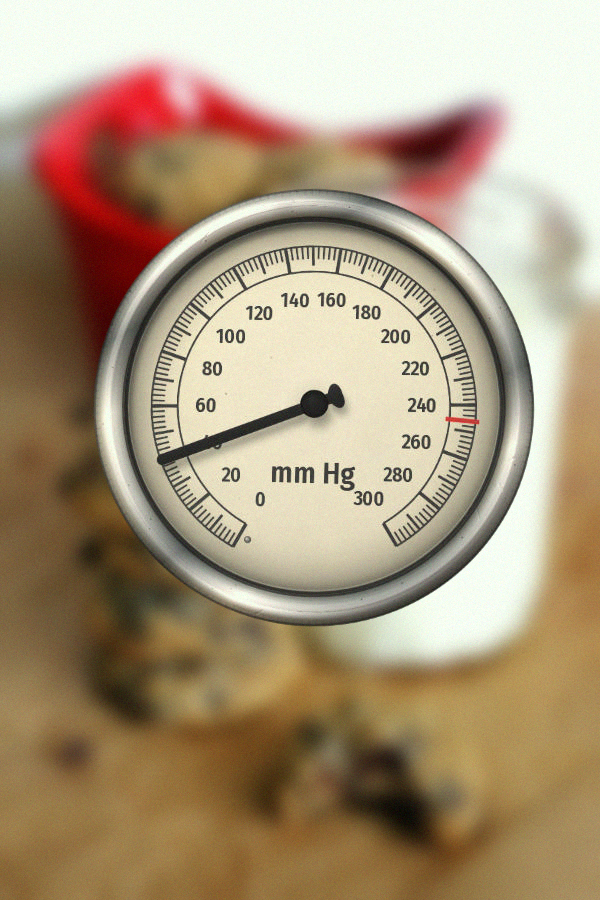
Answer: 40 mmHg
